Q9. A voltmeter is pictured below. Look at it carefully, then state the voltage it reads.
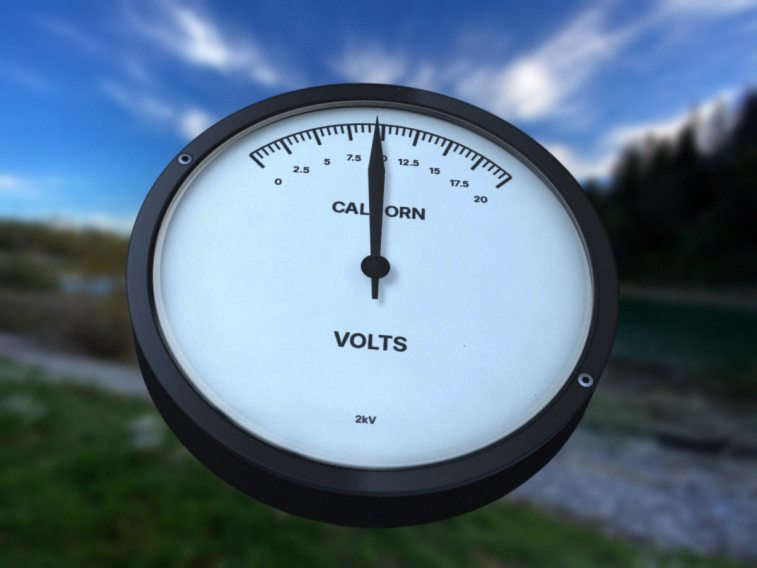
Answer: 9.5 V
